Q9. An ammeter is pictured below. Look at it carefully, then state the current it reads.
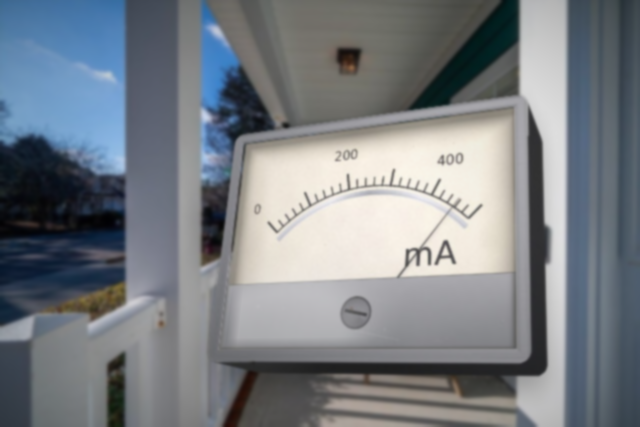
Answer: 460 mA
